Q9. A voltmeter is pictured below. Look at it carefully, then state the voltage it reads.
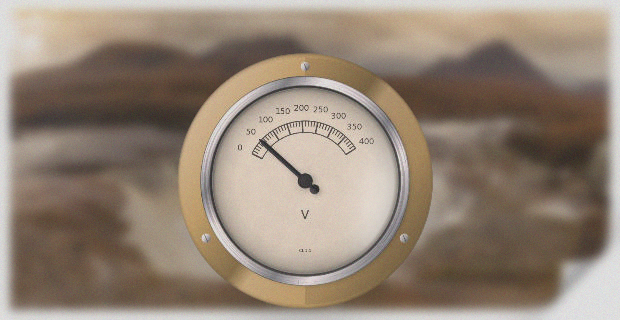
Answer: 50 V
